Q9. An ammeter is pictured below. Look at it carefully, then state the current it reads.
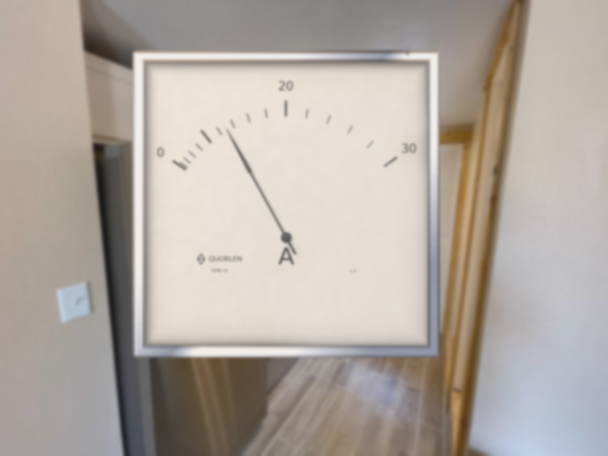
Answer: 13 A
